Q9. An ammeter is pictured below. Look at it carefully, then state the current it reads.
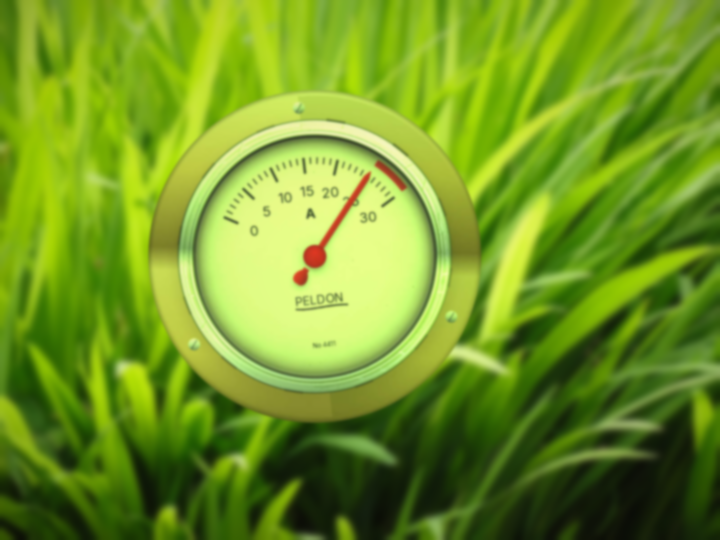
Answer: 25 A
